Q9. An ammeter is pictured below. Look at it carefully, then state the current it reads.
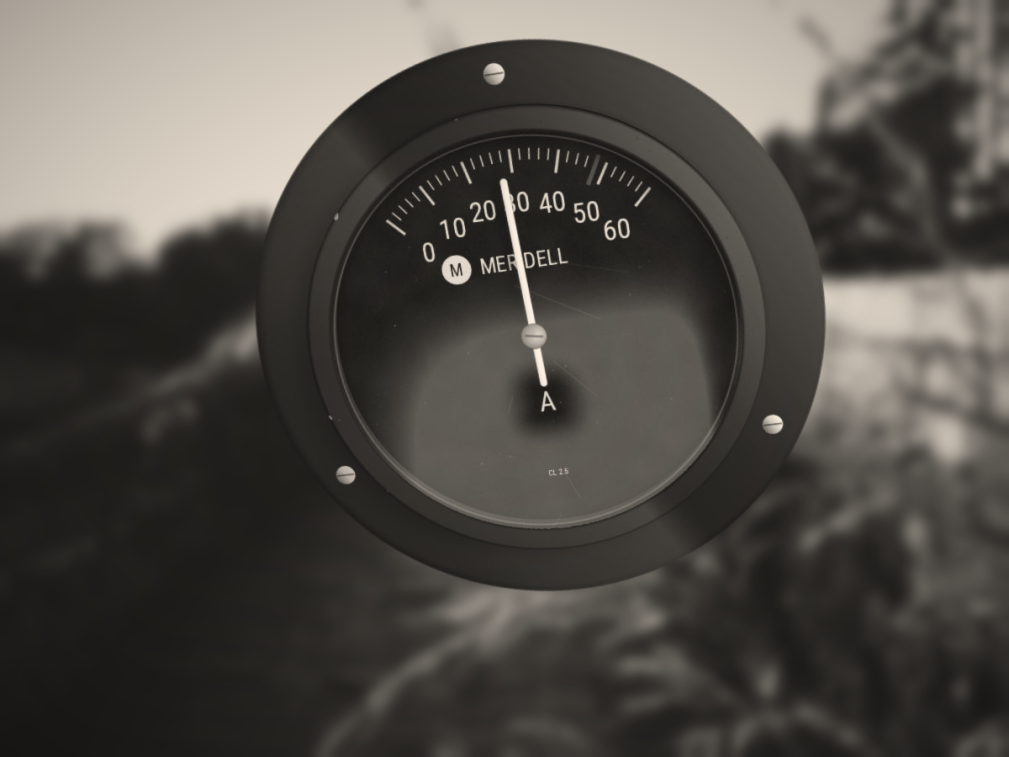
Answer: 28 A
